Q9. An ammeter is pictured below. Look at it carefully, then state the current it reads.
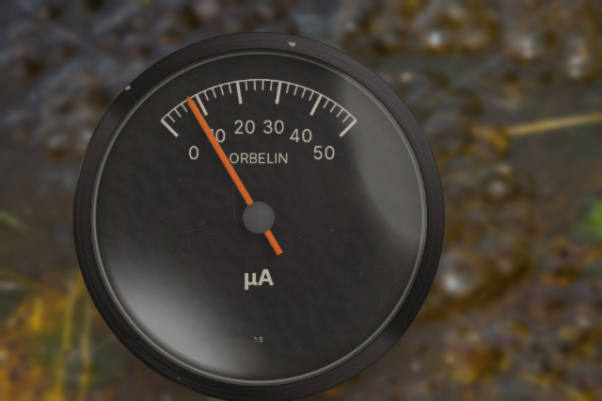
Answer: 8 µA
